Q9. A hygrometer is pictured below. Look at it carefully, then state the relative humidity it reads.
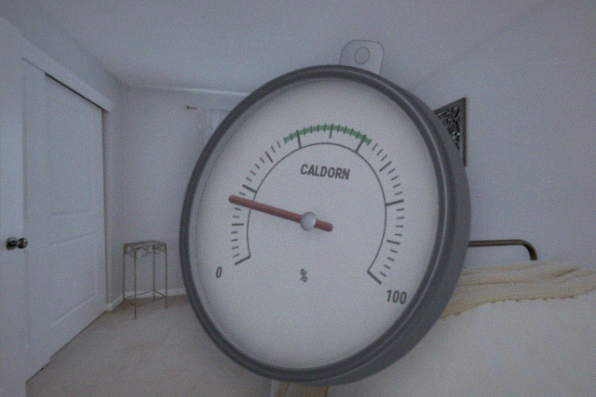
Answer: 16 %
